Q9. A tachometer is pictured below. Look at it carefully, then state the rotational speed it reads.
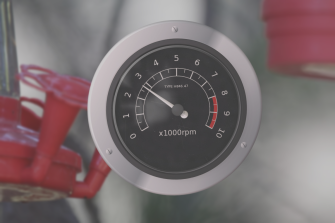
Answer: 2750 rpm
